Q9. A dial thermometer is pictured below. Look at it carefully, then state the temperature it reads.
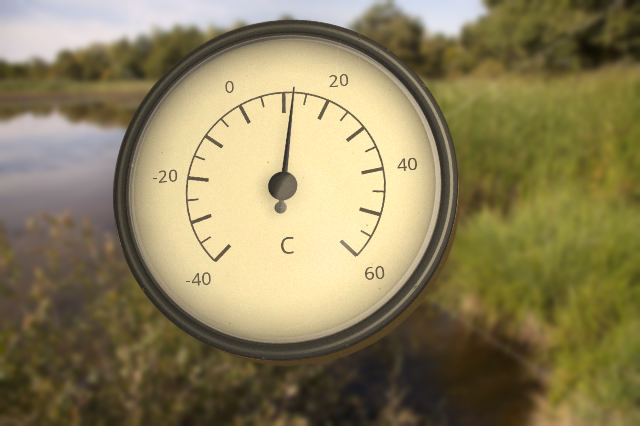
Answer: 12.5 °C
